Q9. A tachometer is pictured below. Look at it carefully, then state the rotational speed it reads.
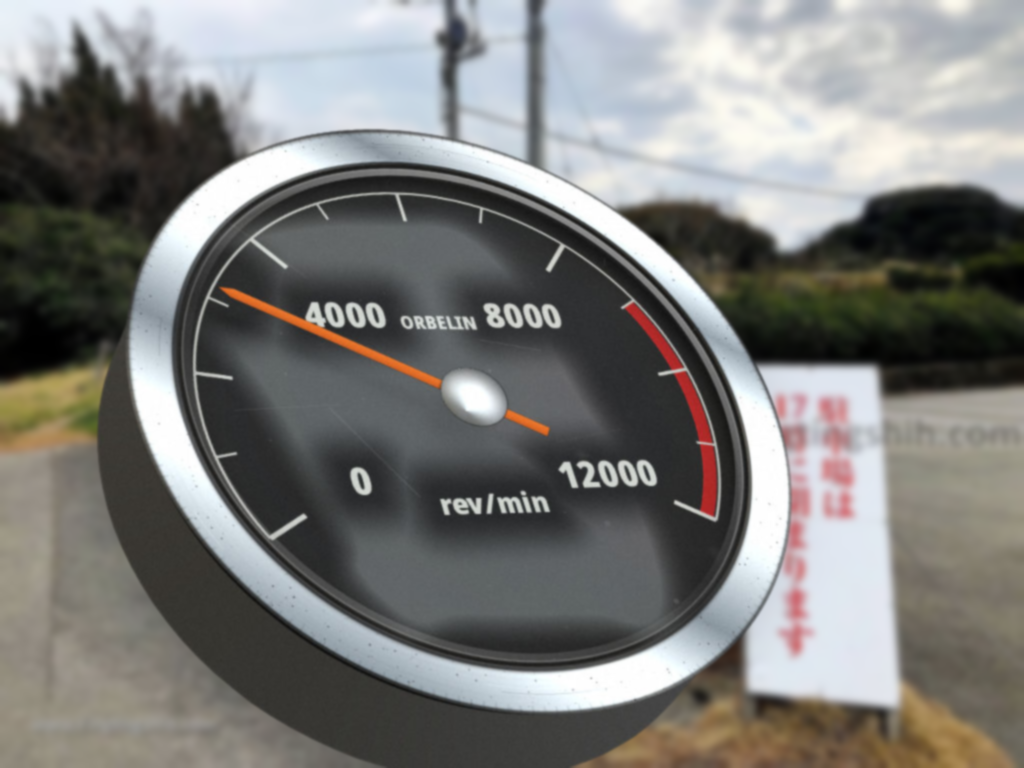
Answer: 3000 rpm
